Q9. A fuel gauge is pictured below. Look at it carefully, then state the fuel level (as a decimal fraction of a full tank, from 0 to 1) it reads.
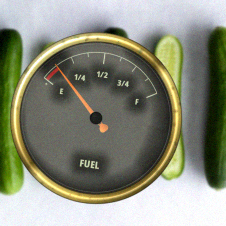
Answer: 0.125
